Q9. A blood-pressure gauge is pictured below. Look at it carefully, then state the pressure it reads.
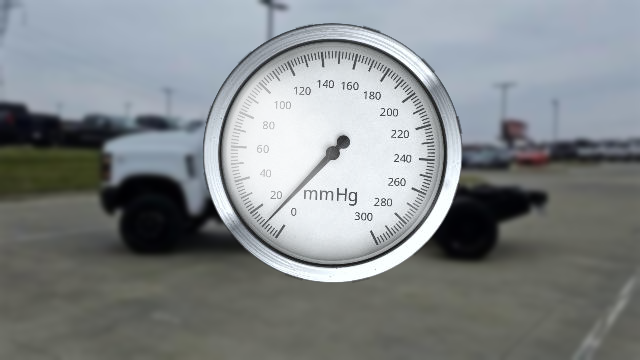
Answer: 10 mmHg
